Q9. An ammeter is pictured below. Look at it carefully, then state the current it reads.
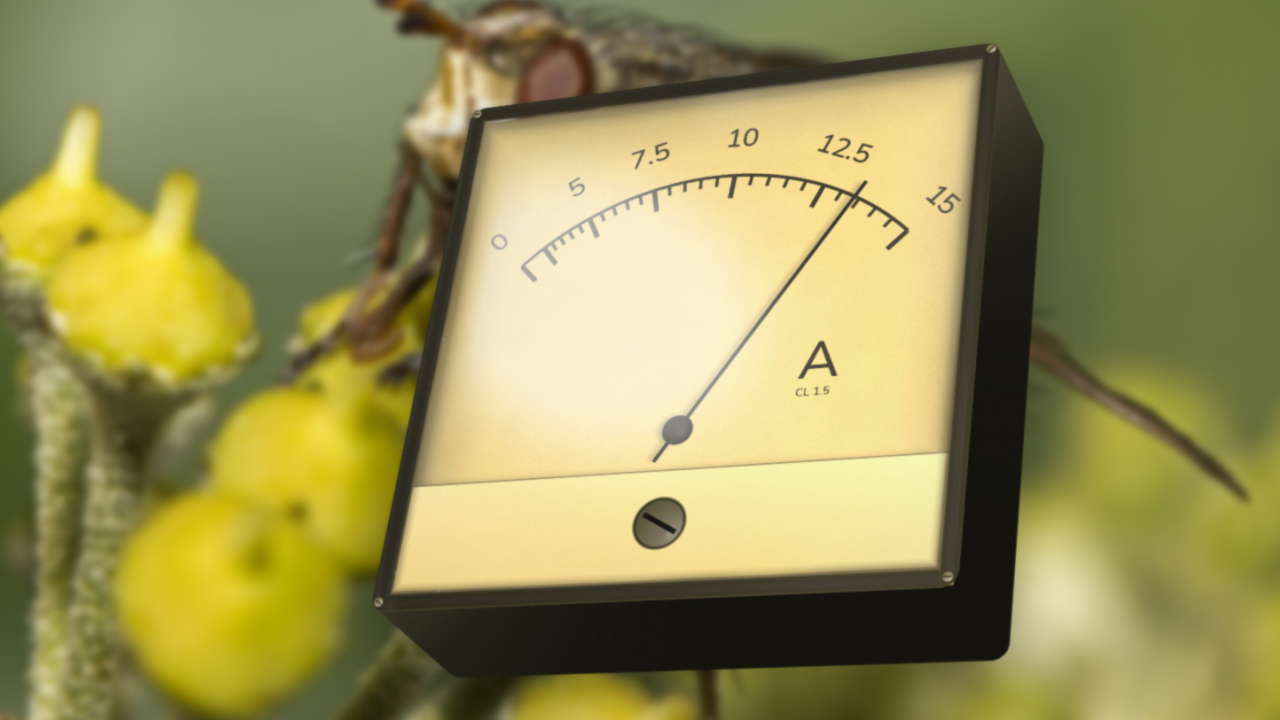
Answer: 13.5 A
